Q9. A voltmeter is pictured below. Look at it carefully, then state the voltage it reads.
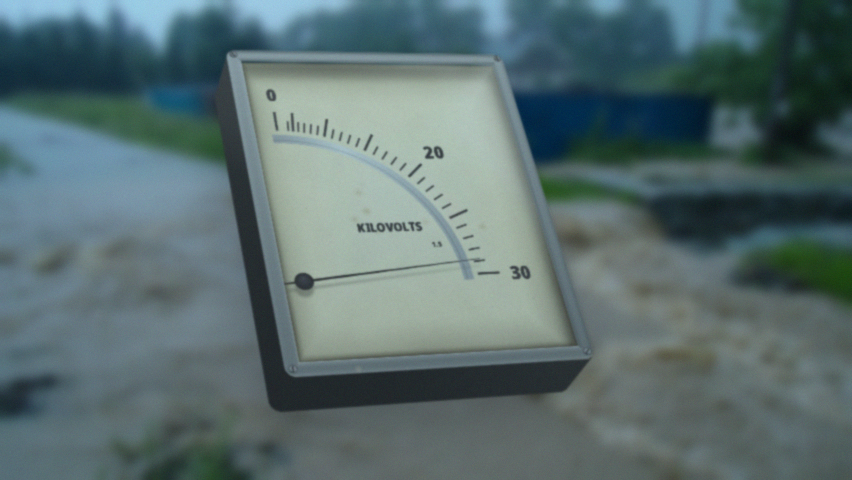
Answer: 29 kV
